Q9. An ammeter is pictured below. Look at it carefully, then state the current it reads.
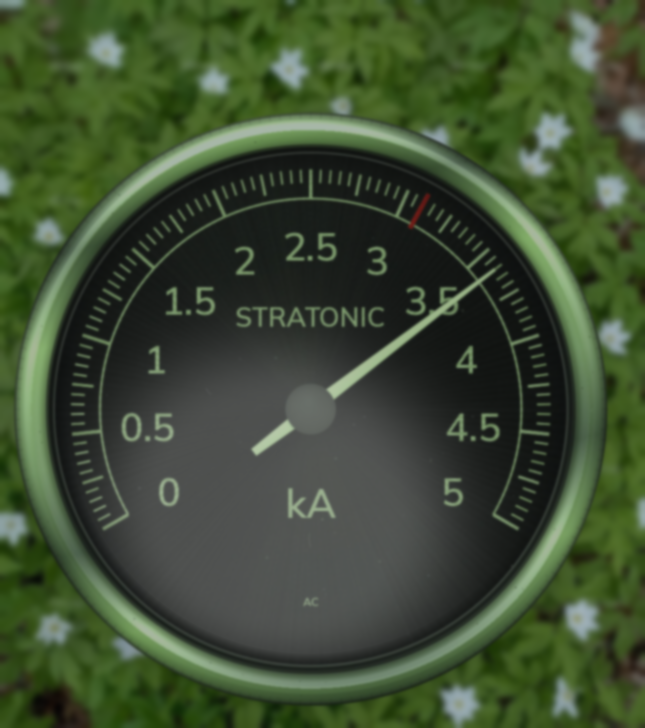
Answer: 3.6 kA
